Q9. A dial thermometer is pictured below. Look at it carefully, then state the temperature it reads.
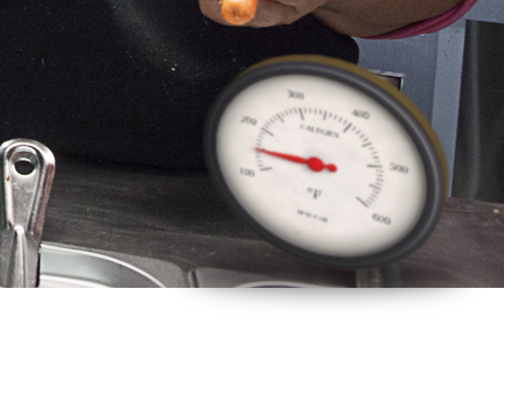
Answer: 150 °F
